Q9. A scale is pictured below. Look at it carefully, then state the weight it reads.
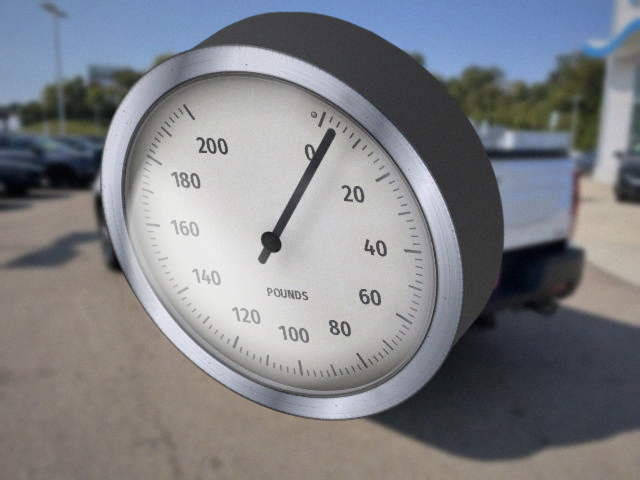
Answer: 4 lb
